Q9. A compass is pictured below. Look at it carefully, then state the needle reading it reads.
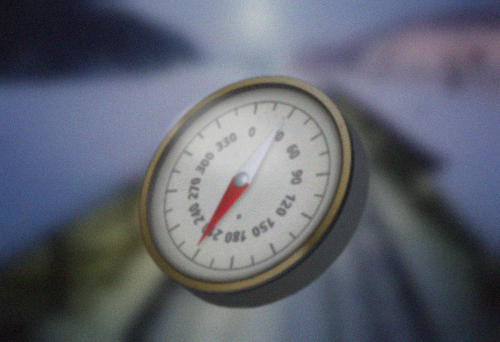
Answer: 210 °
